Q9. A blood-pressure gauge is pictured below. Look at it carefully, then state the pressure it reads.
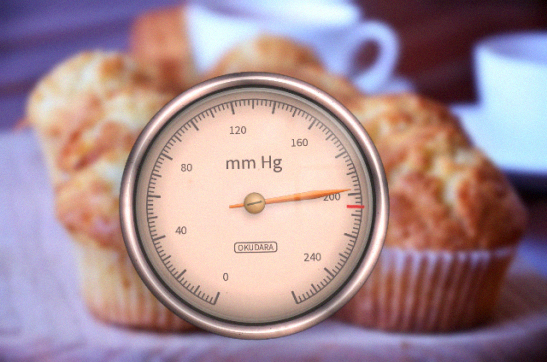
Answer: 198 mmHg
